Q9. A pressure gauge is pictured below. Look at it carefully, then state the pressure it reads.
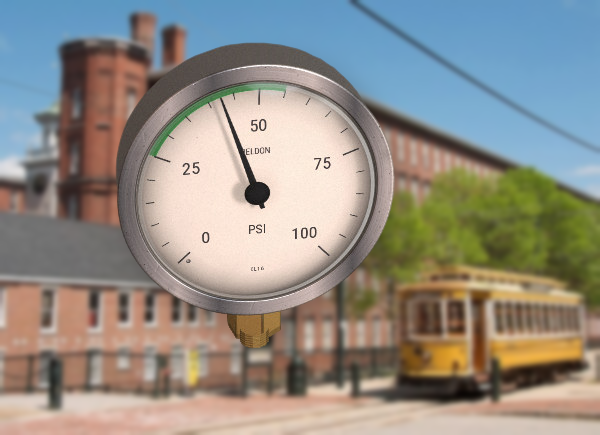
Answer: 42.5 psi
